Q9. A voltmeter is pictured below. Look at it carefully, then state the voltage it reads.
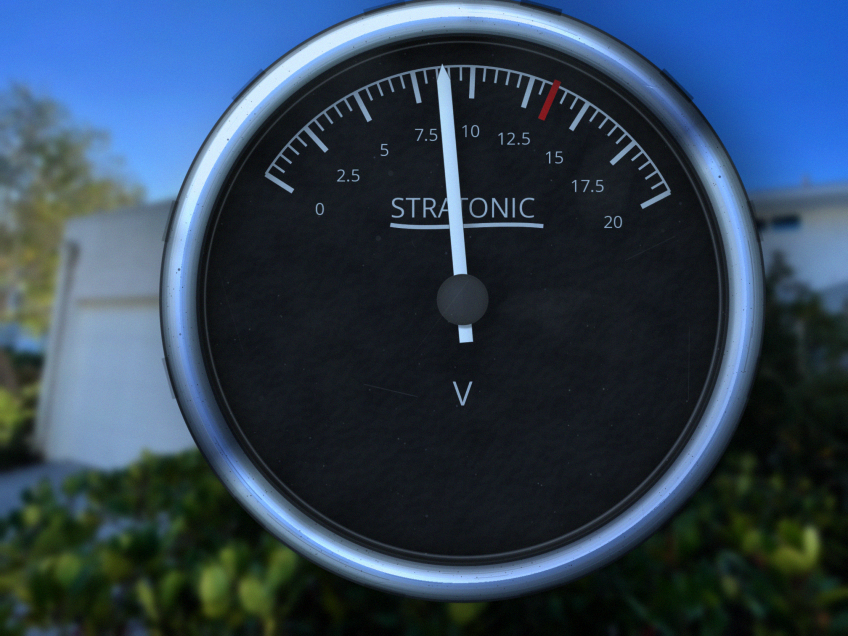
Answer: 8.75 V
